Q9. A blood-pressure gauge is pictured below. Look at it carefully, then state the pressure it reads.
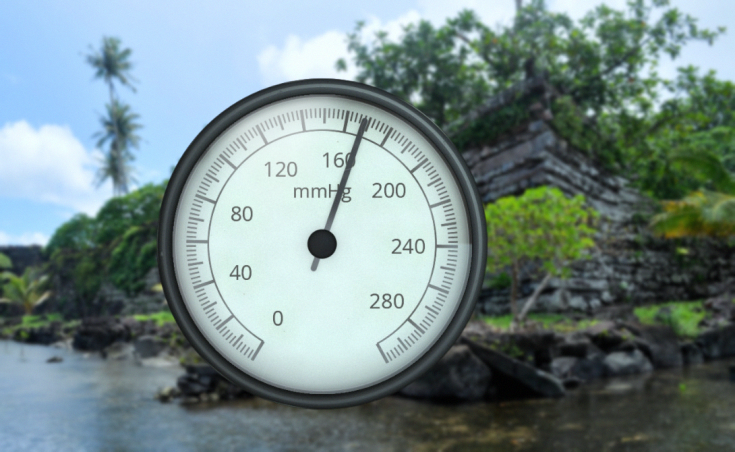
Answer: 168 mmHg
